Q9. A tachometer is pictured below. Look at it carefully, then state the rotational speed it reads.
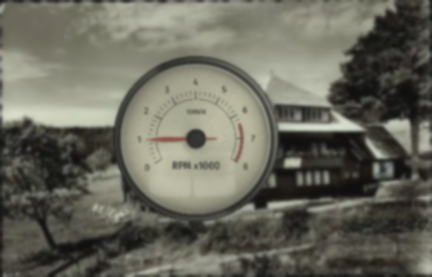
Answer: 1000 rpm
